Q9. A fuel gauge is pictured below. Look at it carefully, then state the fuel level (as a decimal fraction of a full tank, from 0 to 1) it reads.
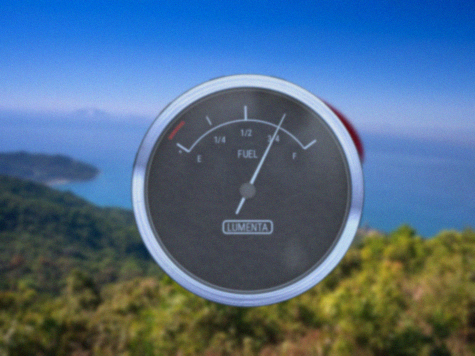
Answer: 0.75
